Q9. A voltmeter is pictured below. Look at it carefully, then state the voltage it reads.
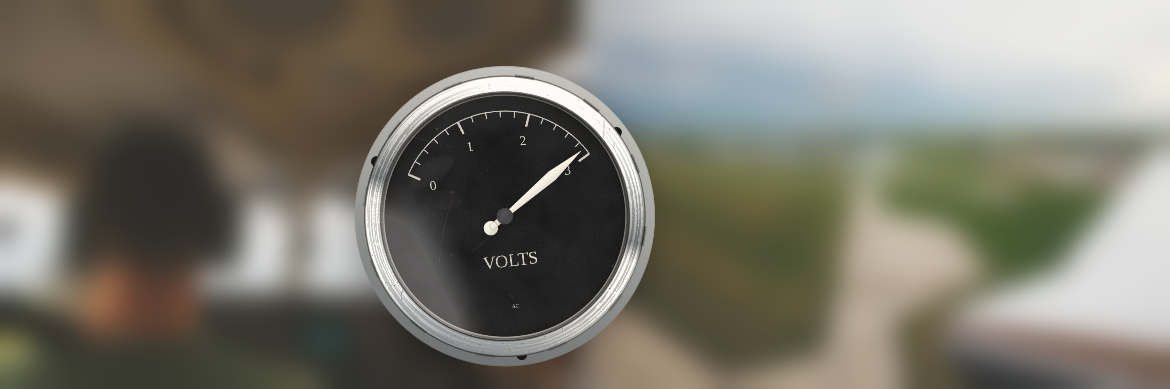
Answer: 2.9 V
